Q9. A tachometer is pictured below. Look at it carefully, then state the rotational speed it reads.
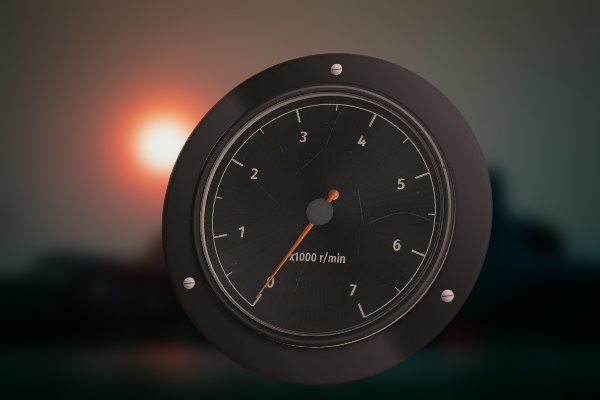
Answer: 0 rpm
